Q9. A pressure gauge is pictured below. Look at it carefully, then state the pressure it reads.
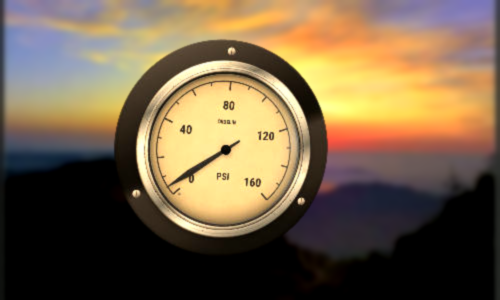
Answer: 5 psi
